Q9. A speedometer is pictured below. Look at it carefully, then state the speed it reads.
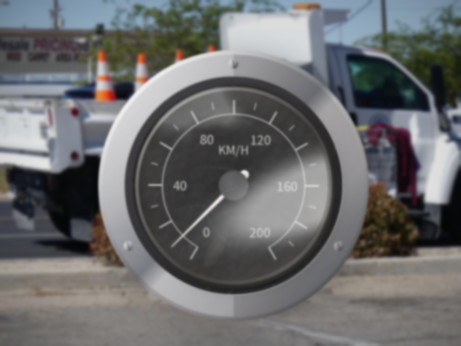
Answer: 10 km/h
